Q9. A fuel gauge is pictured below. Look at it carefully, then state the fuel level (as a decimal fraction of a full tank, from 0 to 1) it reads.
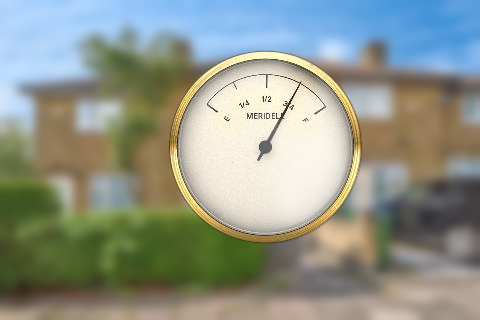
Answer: 0.75
